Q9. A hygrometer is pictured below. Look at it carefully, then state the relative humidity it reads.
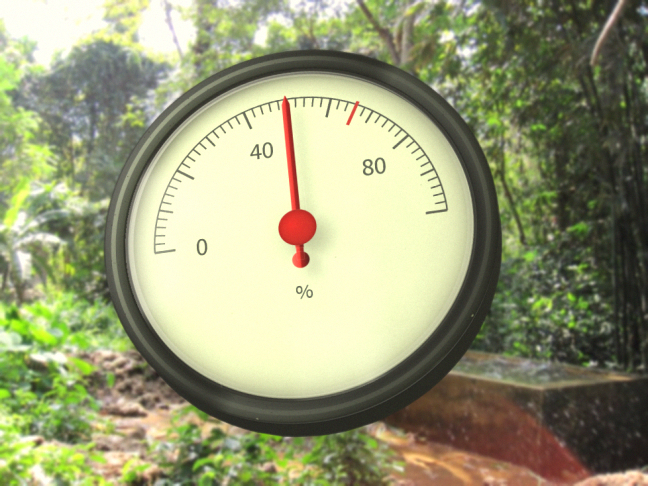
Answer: 50 %
